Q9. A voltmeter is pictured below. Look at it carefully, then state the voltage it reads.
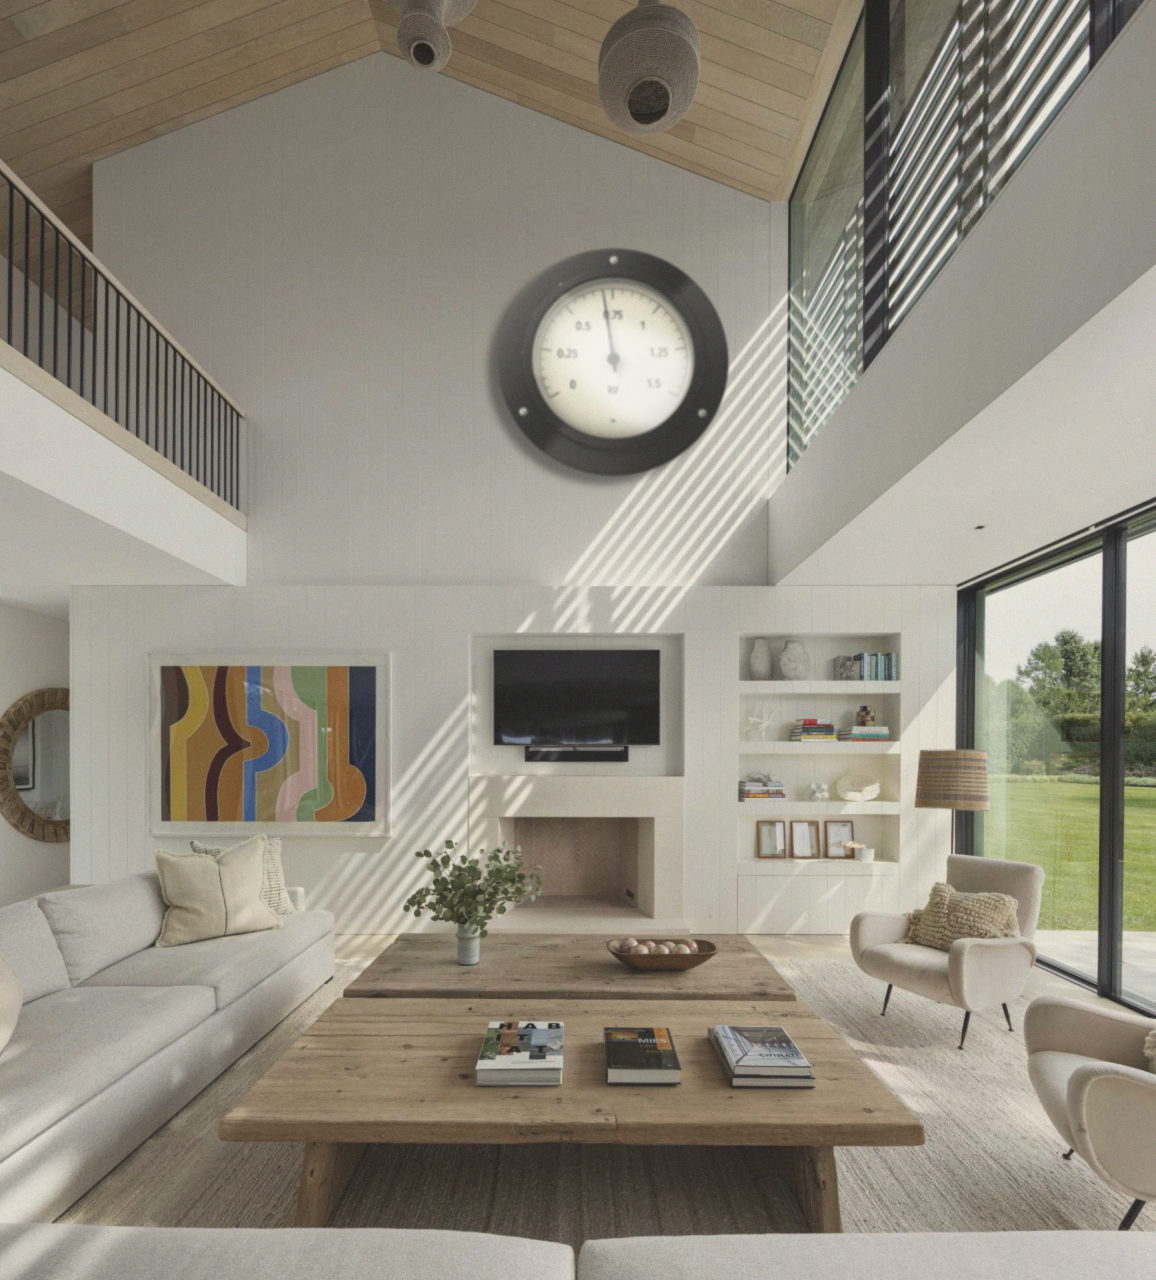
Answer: 0.7 kV
